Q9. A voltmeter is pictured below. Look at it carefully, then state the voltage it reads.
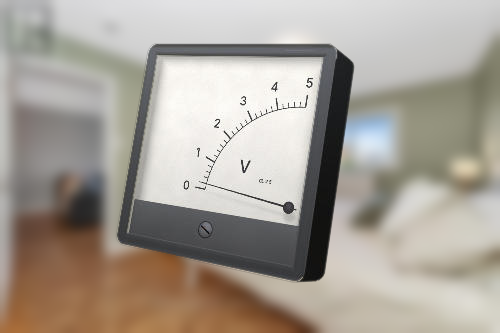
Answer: 0.2 V
